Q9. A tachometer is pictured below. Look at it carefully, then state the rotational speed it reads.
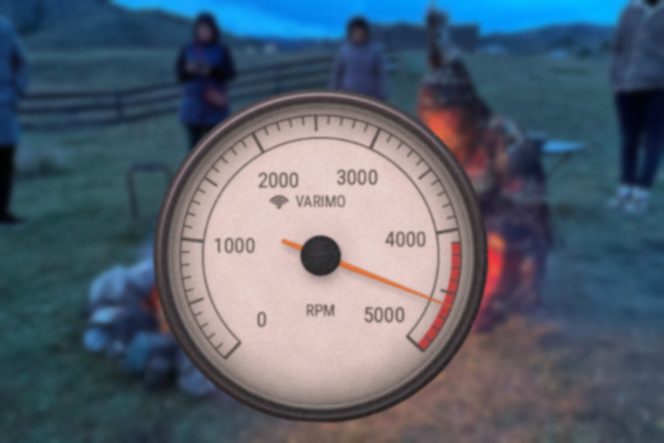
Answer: 4600 rpm
